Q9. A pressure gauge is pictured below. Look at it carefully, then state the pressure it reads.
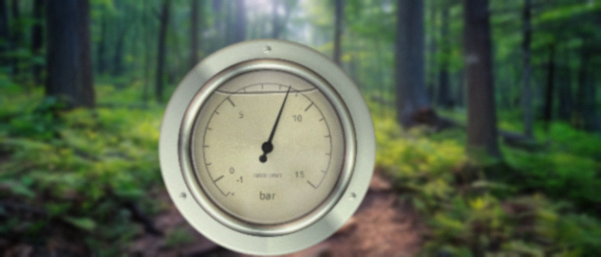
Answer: 8.5 bar
